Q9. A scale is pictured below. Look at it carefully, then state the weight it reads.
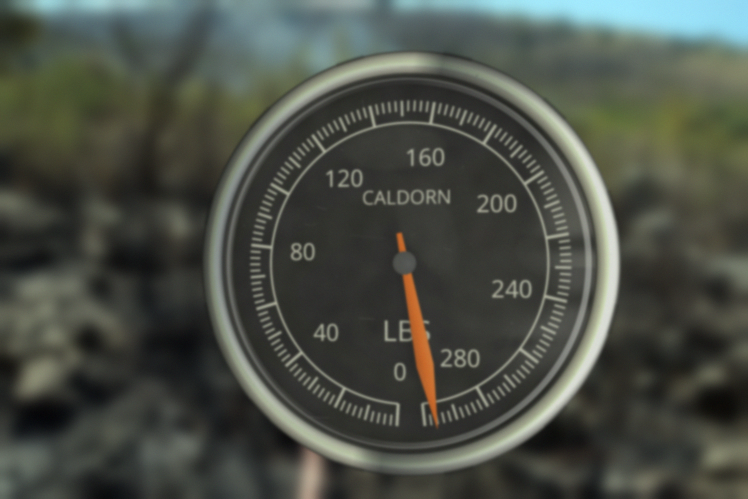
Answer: 296 lb
